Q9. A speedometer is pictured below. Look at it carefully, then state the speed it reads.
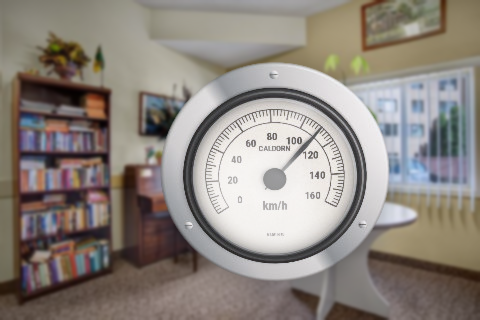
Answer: 110 km/h
